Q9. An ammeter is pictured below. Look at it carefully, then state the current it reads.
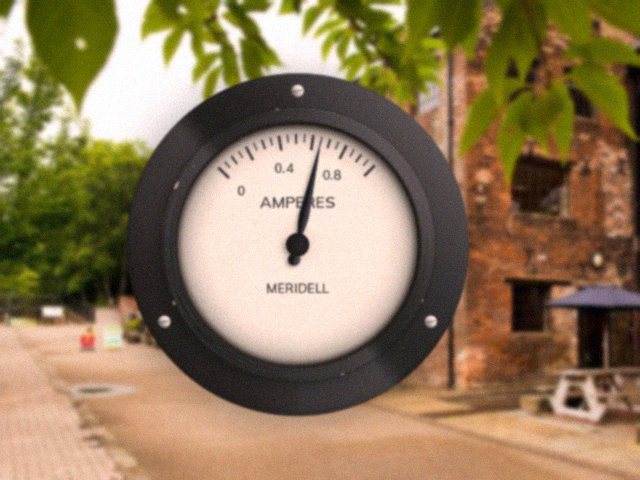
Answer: 0.65 A
